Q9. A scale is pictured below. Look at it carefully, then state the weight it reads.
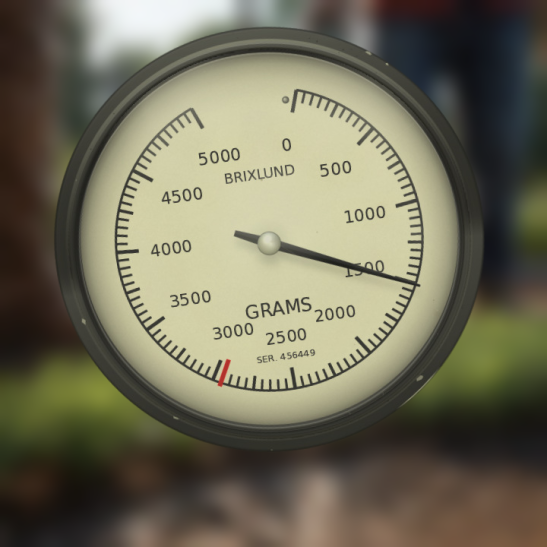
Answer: 1500 g
